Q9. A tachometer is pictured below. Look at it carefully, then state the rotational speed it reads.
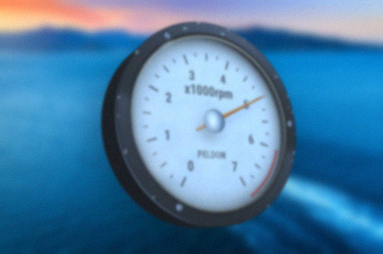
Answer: 5000 rpm
